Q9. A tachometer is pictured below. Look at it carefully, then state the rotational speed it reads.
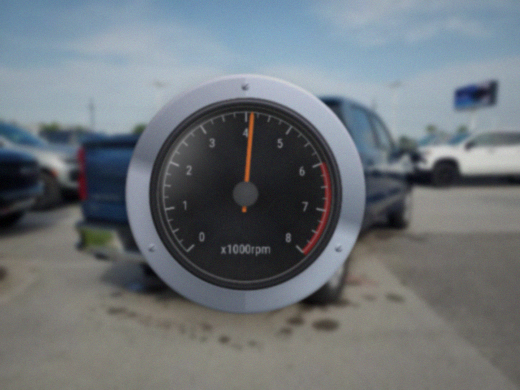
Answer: 4125 rpm
